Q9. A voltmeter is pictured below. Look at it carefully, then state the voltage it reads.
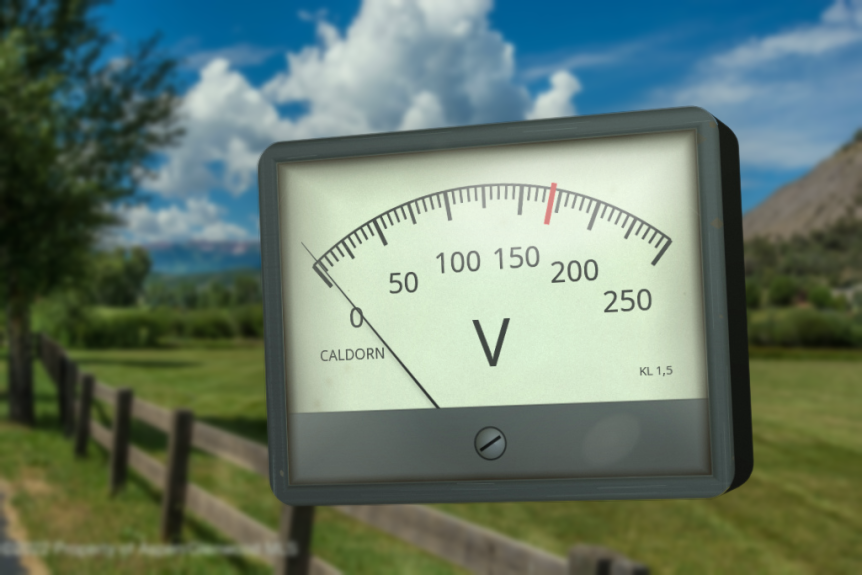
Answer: 5 V
